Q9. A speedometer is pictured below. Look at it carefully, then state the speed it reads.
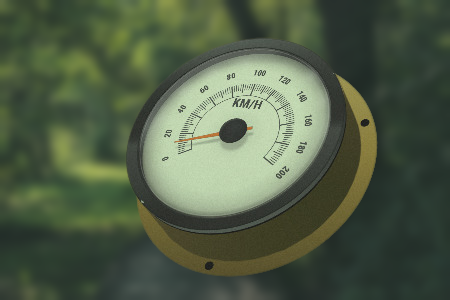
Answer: 10 km/h
